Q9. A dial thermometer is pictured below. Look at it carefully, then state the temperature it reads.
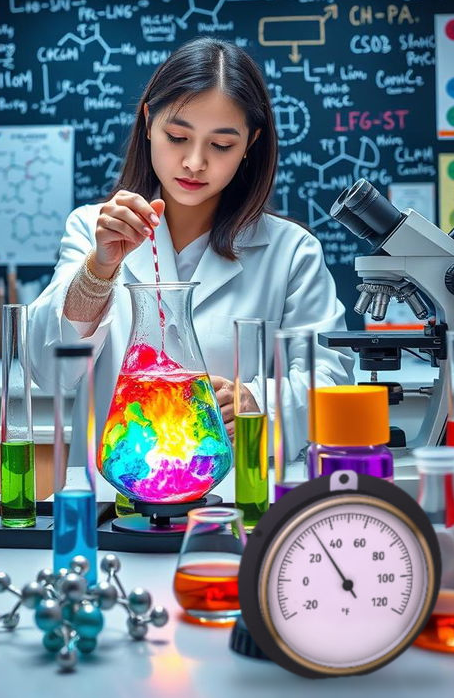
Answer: 30 °F
